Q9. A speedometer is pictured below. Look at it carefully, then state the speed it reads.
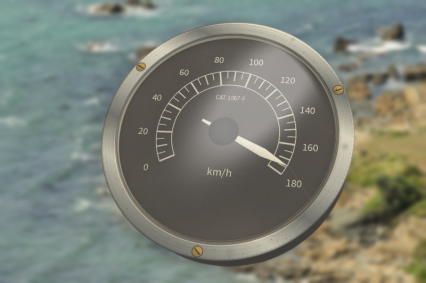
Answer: 175 km/h
